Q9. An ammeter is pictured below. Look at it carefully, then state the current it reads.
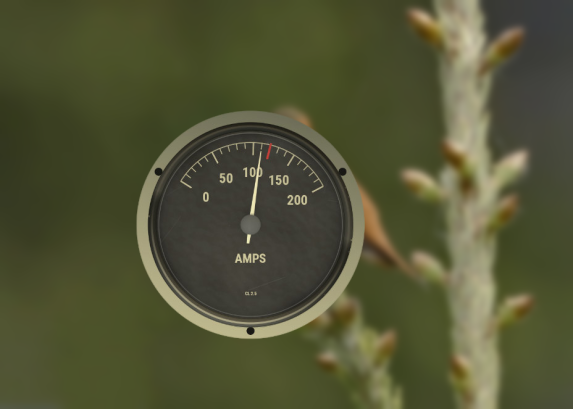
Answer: 110 A
